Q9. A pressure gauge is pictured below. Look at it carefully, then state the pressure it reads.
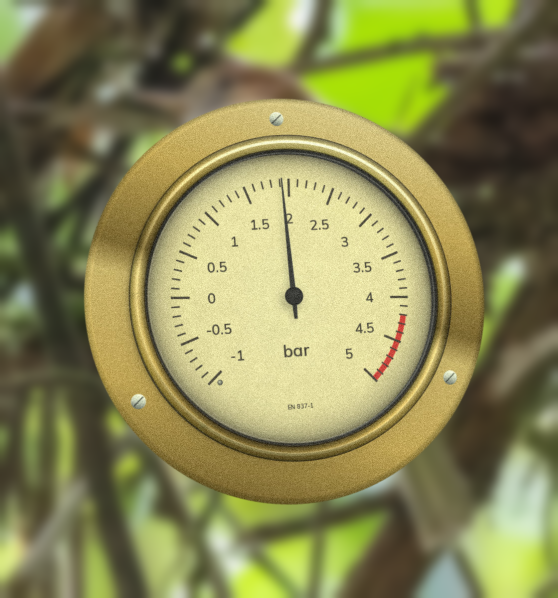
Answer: 1.9 bar
